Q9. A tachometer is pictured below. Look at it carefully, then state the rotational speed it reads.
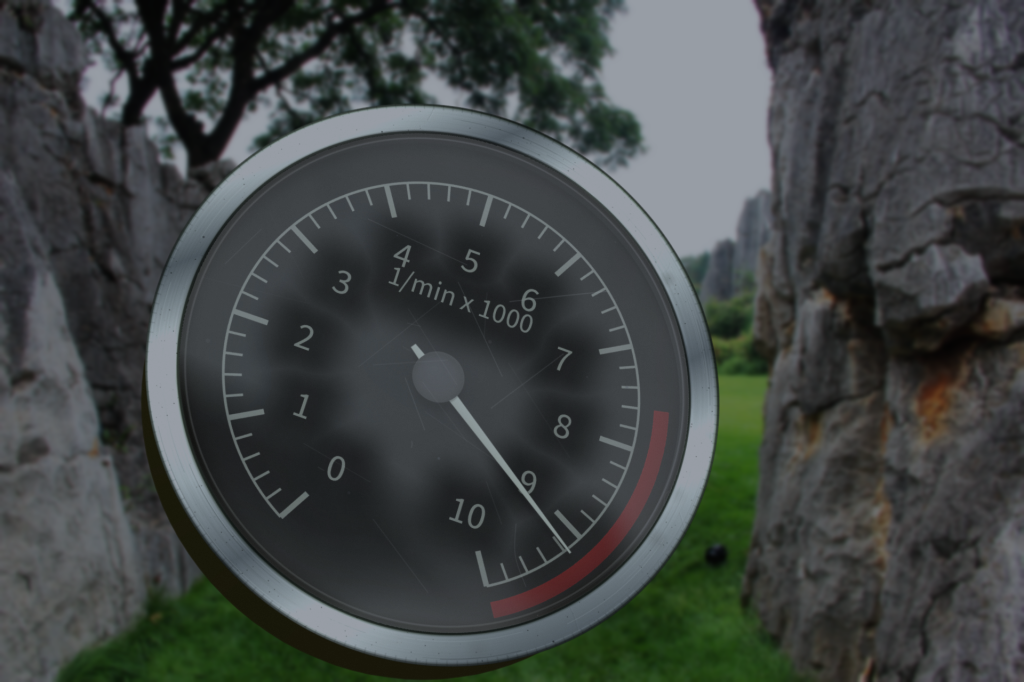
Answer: 9200 rpm
